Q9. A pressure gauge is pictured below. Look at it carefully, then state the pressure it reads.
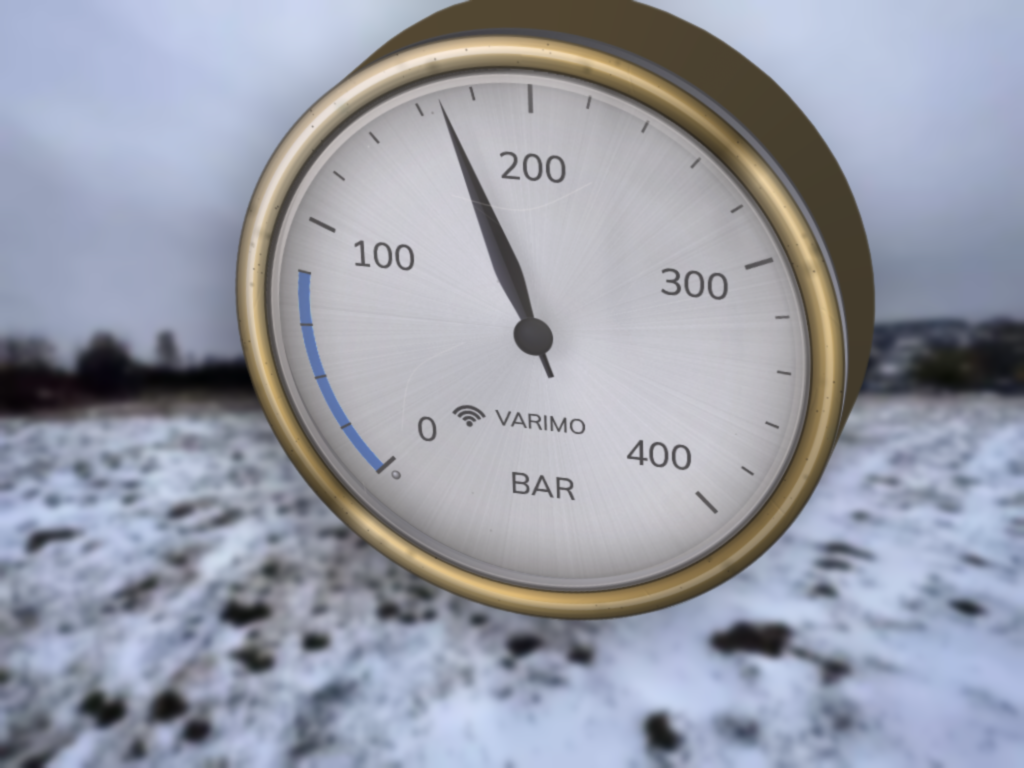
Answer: 170 bar
